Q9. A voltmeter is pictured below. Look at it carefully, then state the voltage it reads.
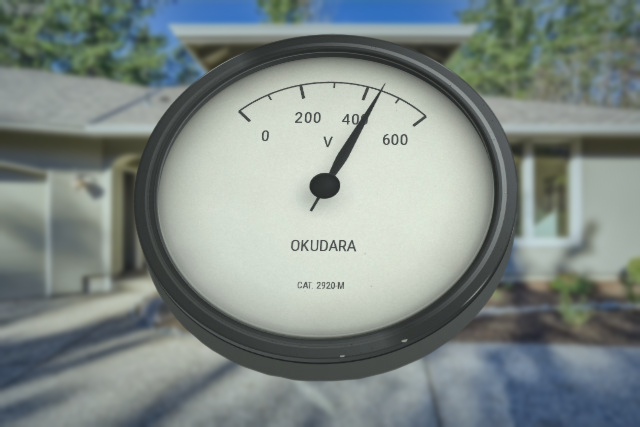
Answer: 450 V
